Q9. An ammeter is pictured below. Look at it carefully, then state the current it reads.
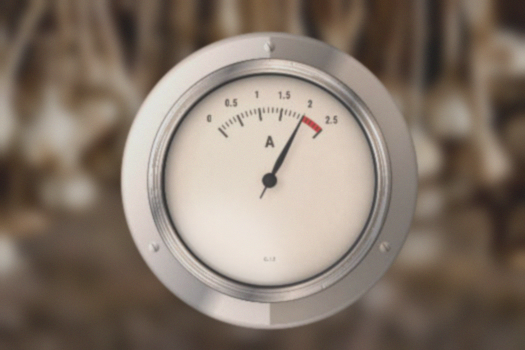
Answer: 2 A
